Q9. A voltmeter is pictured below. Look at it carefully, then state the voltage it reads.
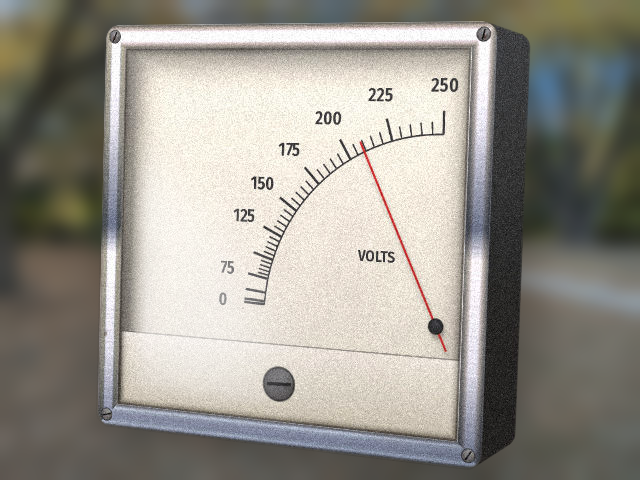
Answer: 210 V
